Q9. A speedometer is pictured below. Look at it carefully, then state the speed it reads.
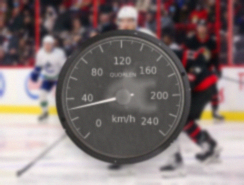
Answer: 30 km/h
